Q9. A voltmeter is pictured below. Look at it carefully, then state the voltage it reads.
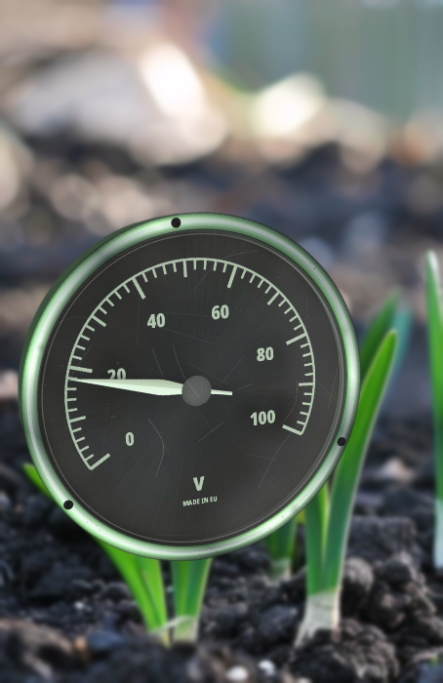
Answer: 18 V
